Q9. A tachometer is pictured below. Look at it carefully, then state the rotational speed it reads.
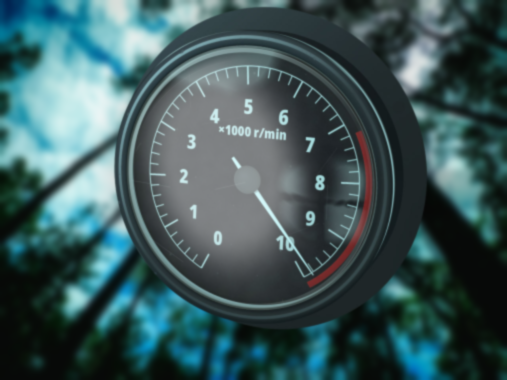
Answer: 9800 rpm
